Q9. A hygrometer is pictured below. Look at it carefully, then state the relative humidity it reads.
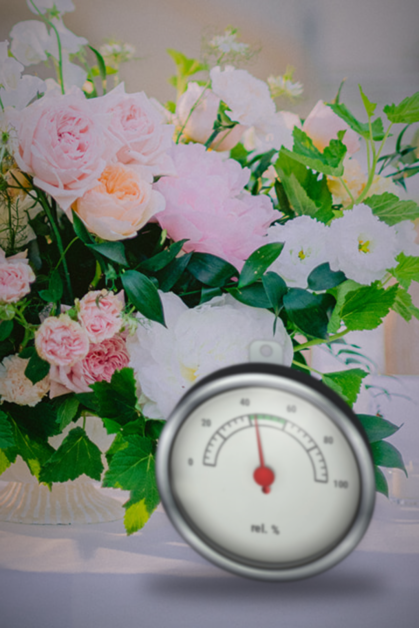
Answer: 44 %
